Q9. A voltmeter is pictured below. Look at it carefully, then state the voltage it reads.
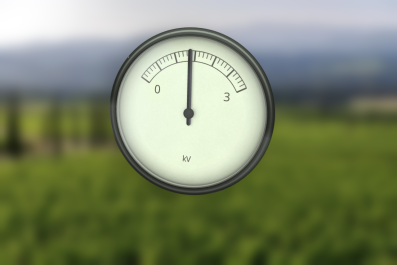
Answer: 1.4 kV
